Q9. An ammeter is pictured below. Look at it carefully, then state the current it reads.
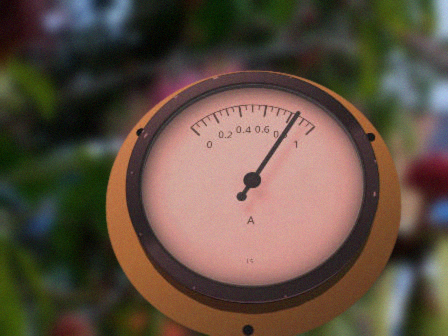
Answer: 0.85 A
